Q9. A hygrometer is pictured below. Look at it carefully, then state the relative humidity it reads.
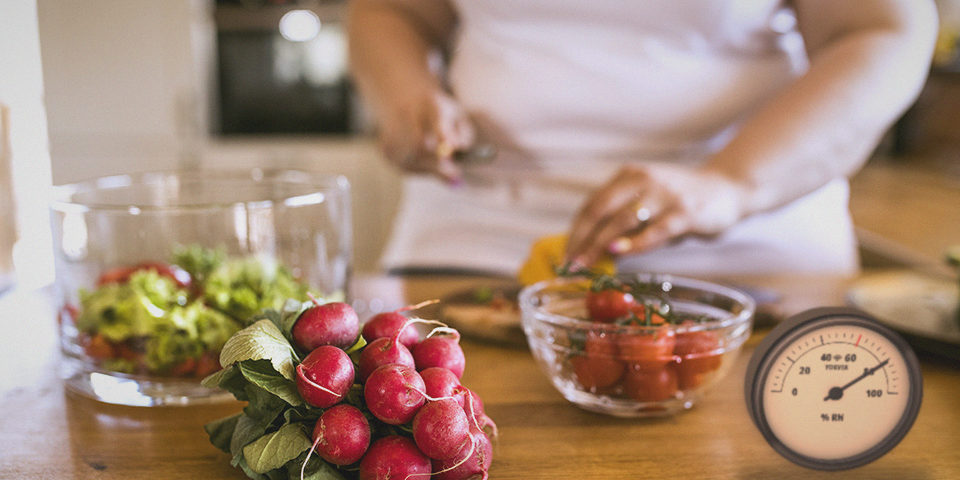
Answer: 80 %
